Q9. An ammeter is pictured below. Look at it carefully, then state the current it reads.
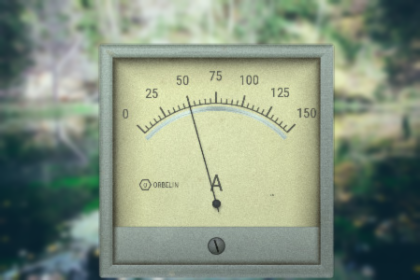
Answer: 50 A
